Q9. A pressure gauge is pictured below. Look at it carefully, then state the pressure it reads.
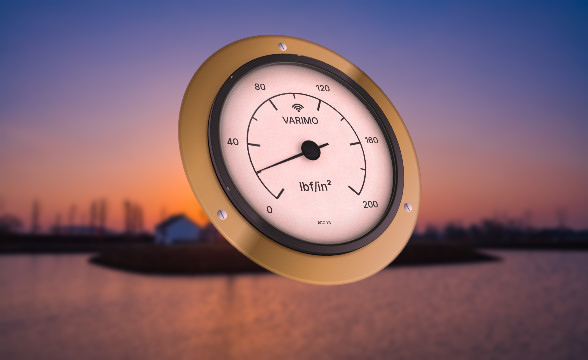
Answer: 20 psi
